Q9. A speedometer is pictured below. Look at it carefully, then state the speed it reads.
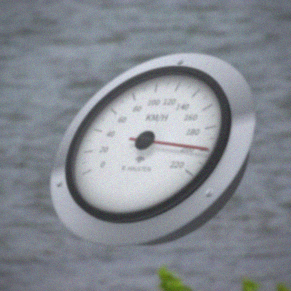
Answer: 200 km/h
